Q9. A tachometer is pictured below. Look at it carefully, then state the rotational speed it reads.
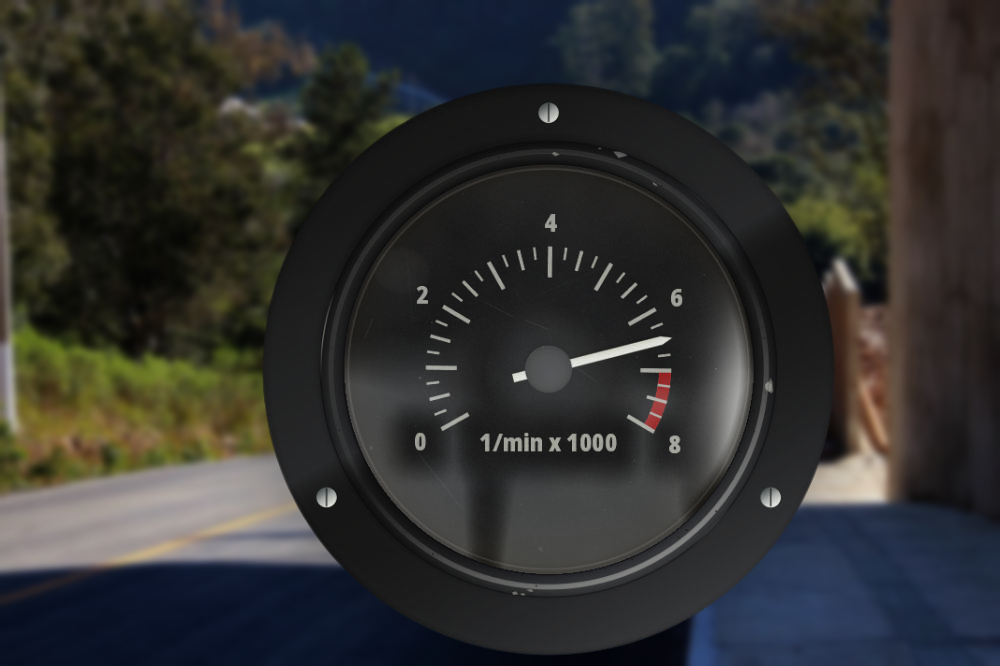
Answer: 6500 rpm
